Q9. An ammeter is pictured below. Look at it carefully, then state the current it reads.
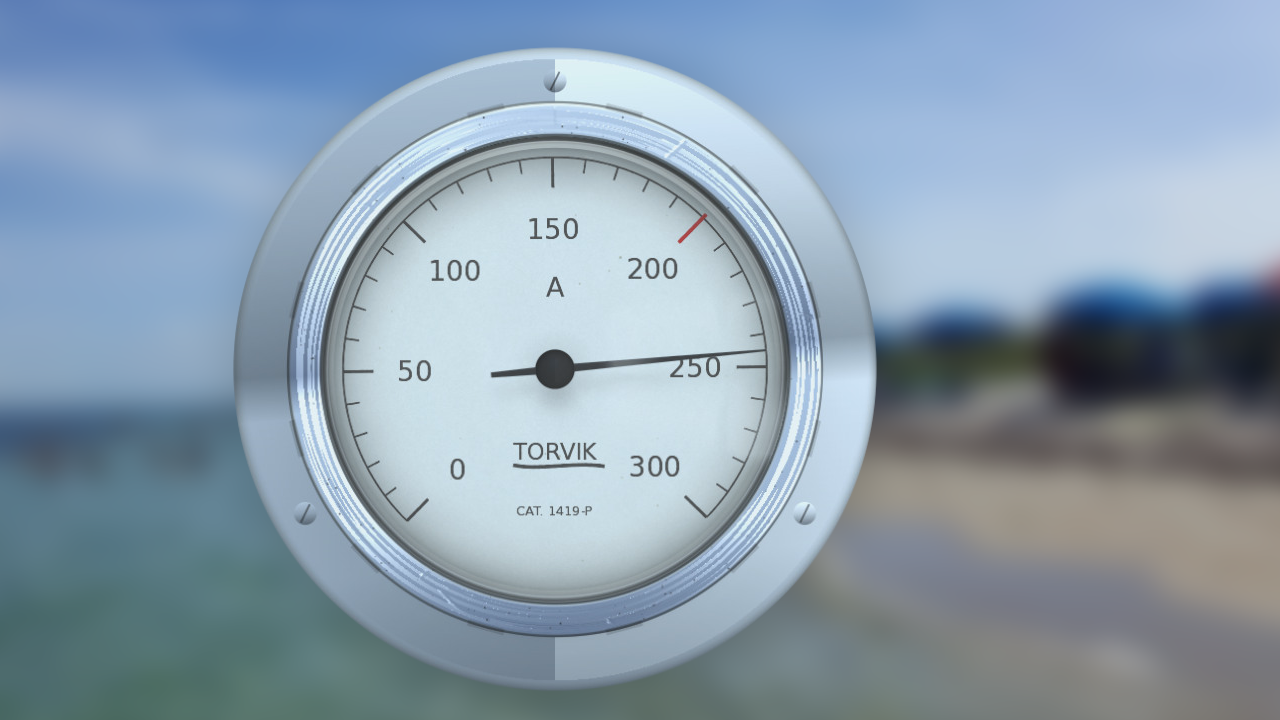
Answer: 245 A
